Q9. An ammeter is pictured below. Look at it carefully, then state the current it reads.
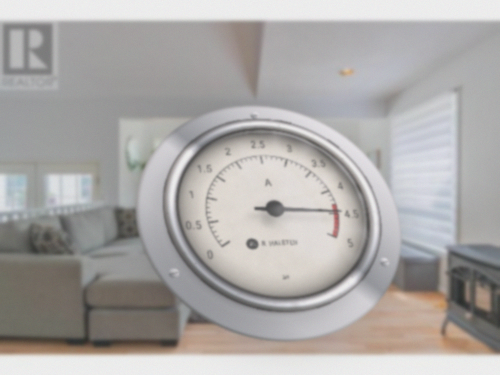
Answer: 4.5 A
